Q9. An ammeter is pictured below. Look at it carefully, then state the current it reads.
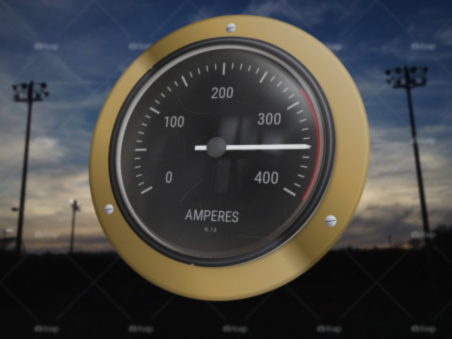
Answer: 350 A
